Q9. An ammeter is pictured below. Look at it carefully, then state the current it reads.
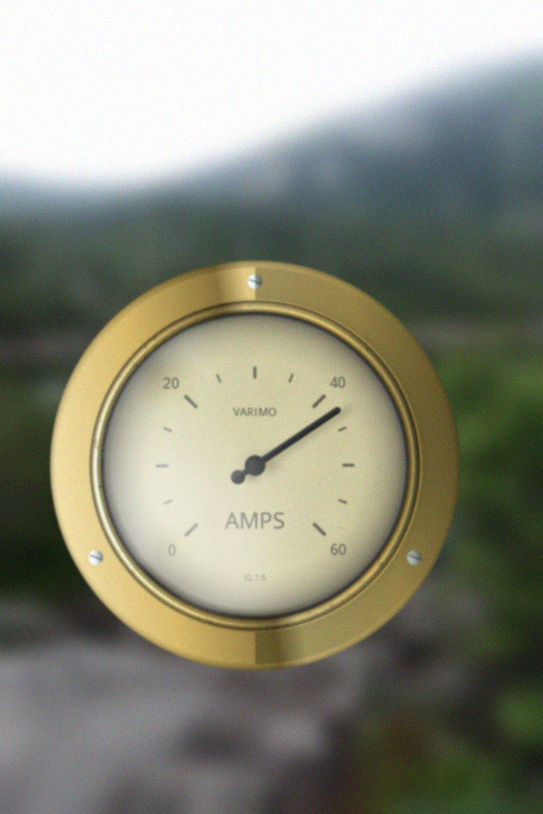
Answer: 42.5 A
